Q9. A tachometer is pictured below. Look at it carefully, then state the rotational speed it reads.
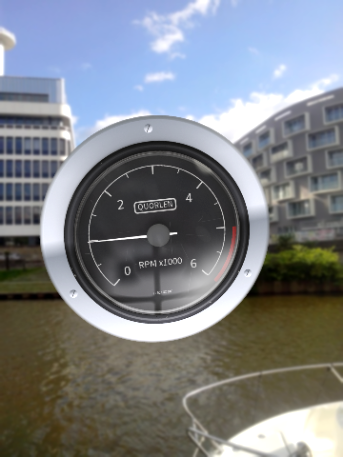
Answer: 1000 rpm
